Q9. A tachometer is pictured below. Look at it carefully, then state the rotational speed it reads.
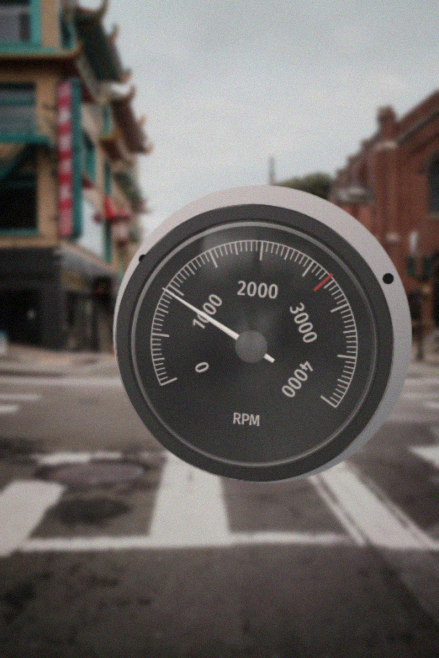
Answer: 950 rpm
